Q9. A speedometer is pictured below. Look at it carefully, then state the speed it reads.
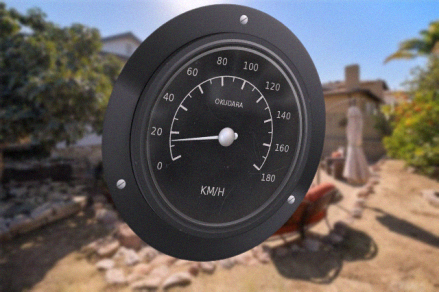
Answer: 15 km/h
